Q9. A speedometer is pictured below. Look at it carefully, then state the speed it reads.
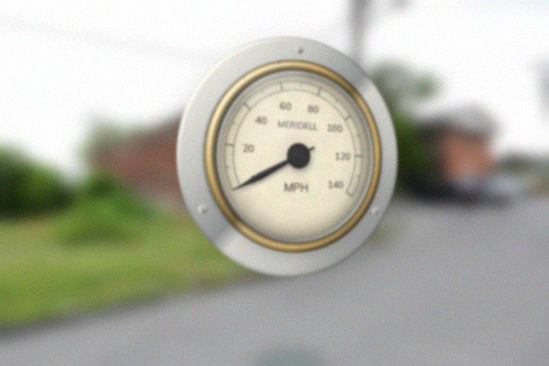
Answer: 0 mph
